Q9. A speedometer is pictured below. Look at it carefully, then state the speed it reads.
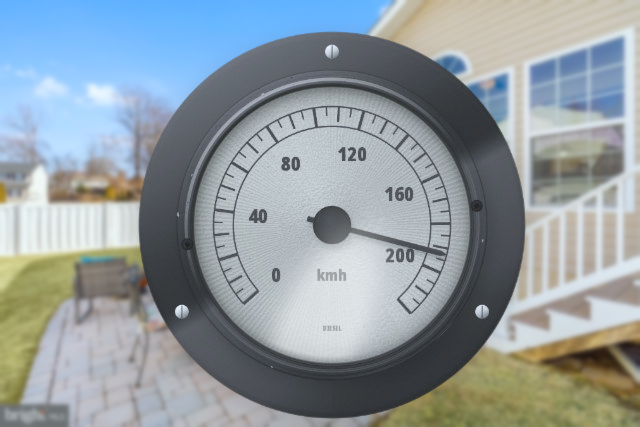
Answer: 192.5 km/h
